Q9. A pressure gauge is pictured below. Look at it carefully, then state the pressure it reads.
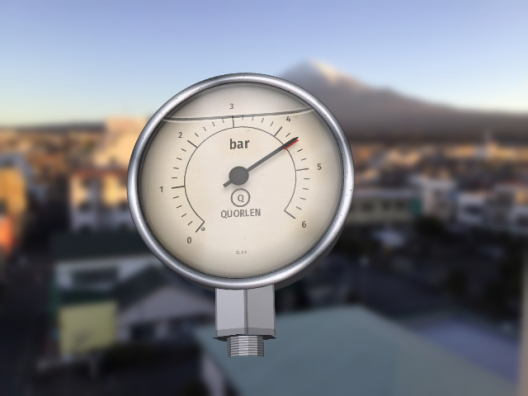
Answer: 4.4 bar
